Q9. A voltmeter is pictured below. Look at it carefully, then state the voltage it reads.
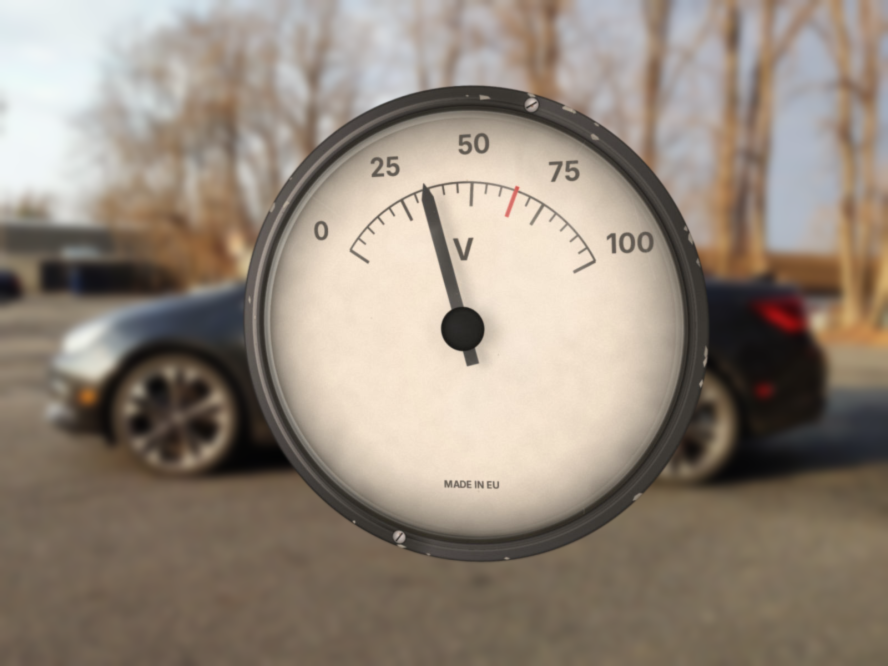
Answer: 35 V
